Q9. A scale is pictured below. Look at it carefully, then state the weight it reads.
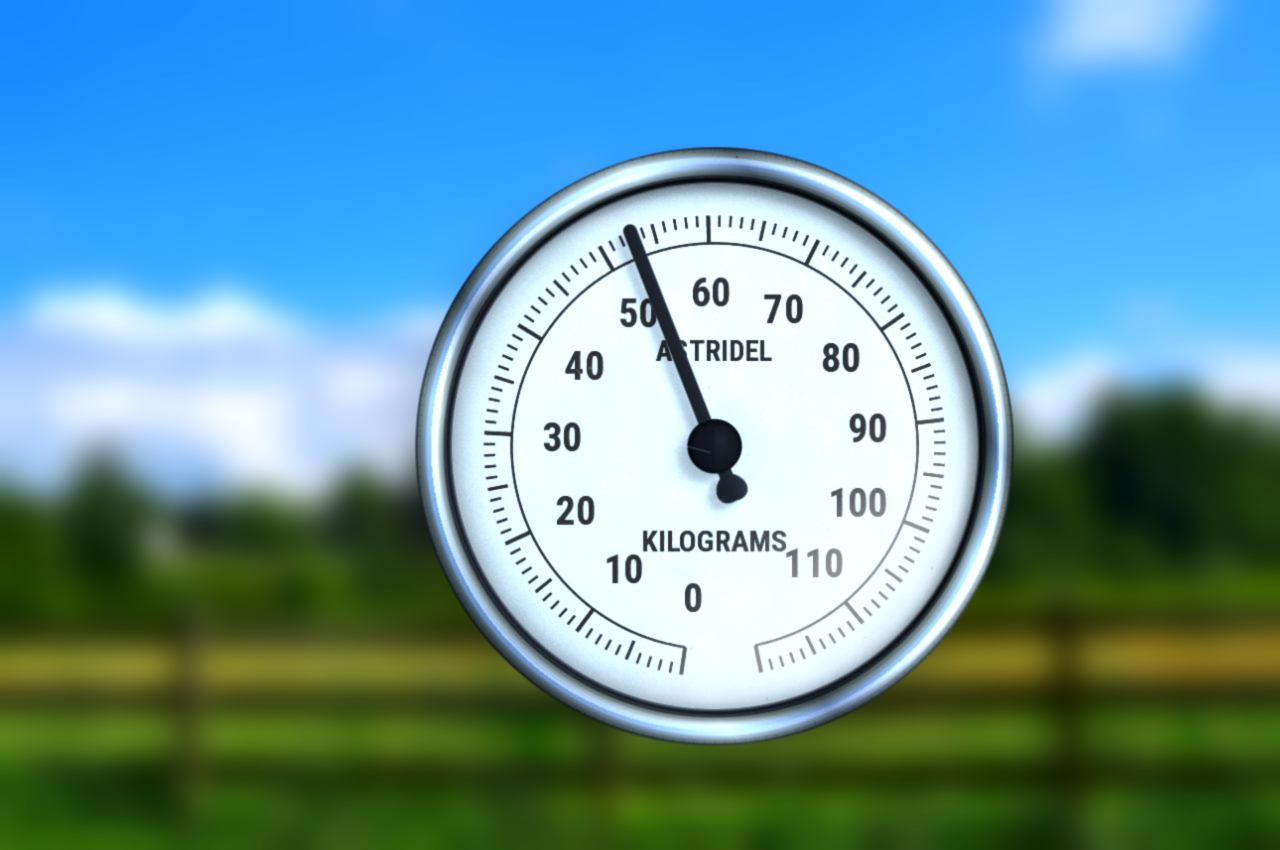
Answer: 53 kg
